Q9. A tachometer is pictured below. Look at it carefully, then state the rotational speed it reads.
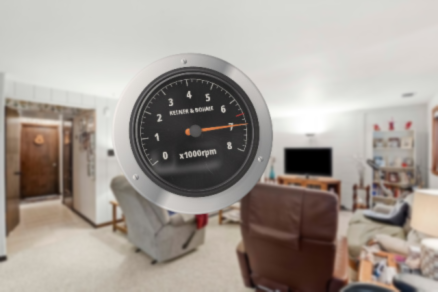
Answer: 7000 rpm
